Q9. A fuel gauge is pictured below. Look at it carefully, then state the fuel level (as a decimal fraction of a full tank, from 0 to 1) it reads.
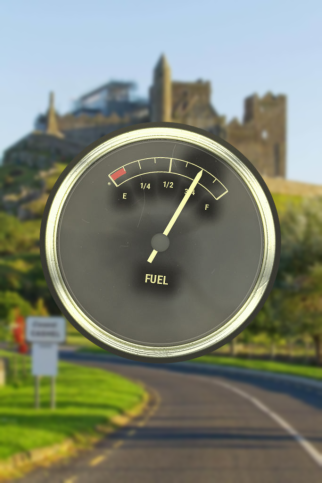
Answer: 0.75
